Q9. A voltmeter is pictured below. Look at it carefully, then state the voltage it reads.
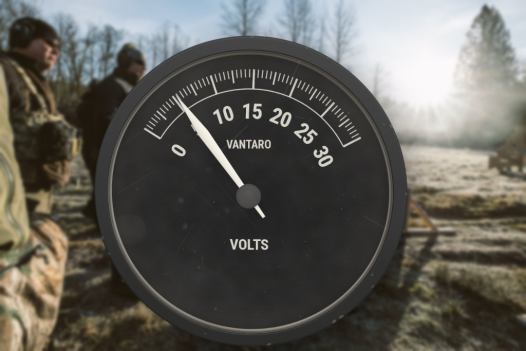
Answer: 5.5 V
